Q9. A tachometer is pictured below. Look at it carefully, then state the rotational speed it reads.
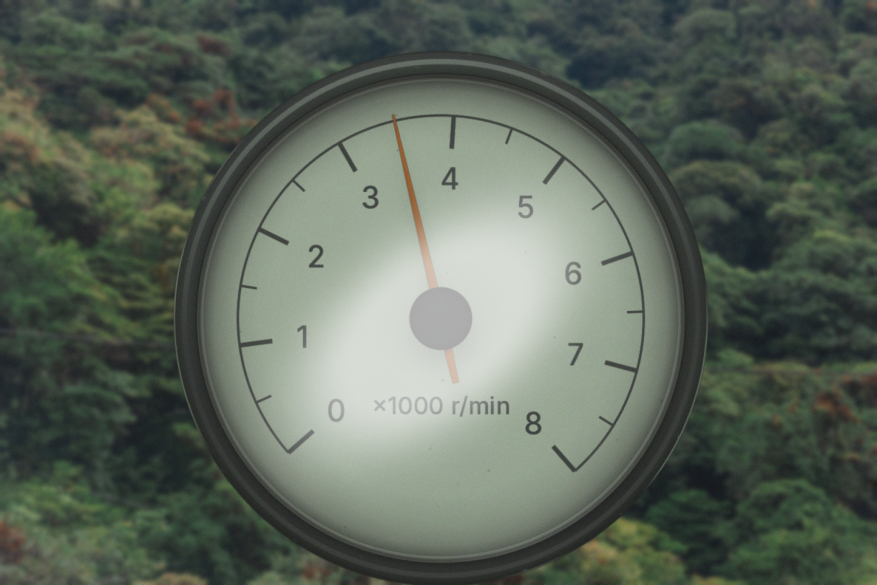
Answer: 3500 rpm
